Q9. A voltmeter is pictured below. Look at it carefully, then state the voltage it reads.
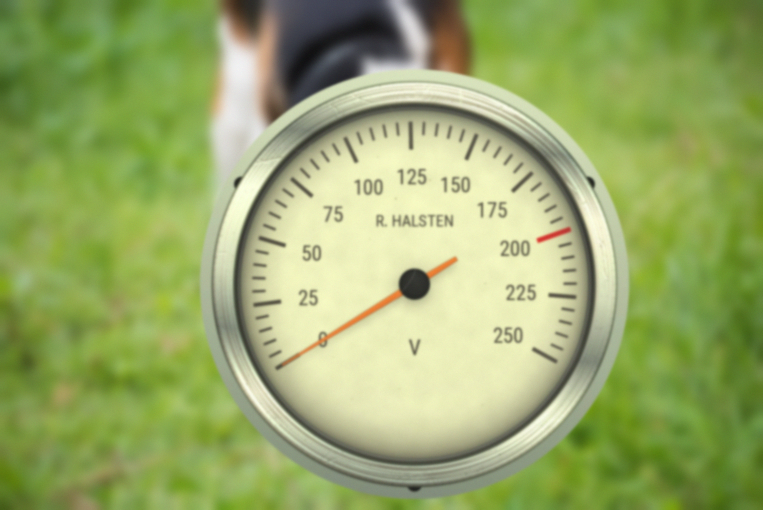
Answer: 0 V
